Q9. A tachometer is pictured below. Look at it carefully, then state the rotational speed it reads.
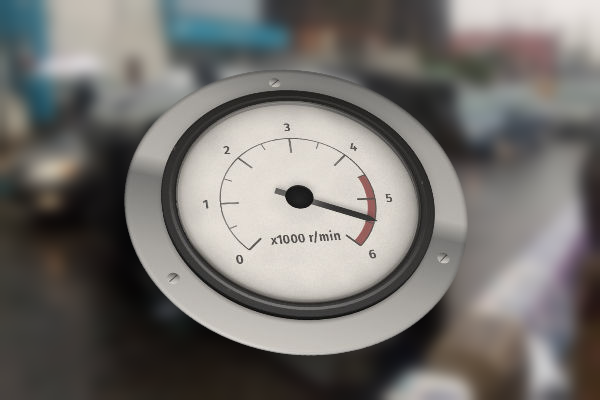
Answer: 5500 rpm
